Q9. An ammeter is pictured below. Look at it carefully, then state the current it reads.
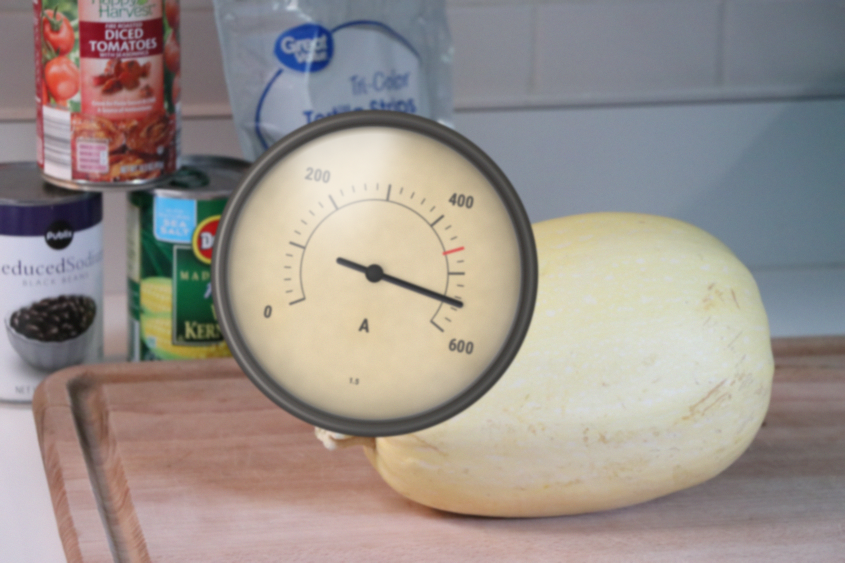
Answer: 550 A
